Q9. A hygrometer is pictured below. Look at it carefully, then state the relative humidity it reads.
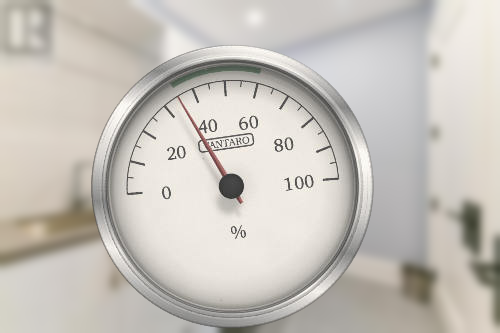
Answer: 35 %
